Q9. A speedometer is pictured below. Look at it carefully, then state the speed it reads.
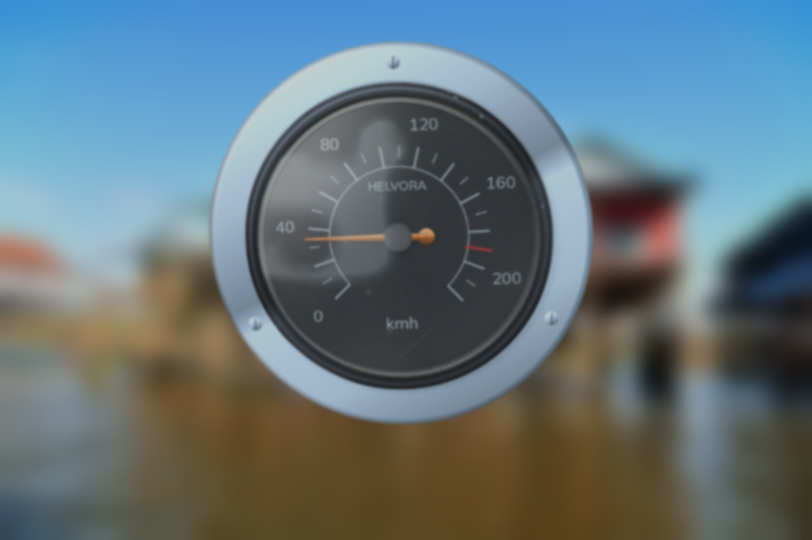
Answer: 35 km/h
